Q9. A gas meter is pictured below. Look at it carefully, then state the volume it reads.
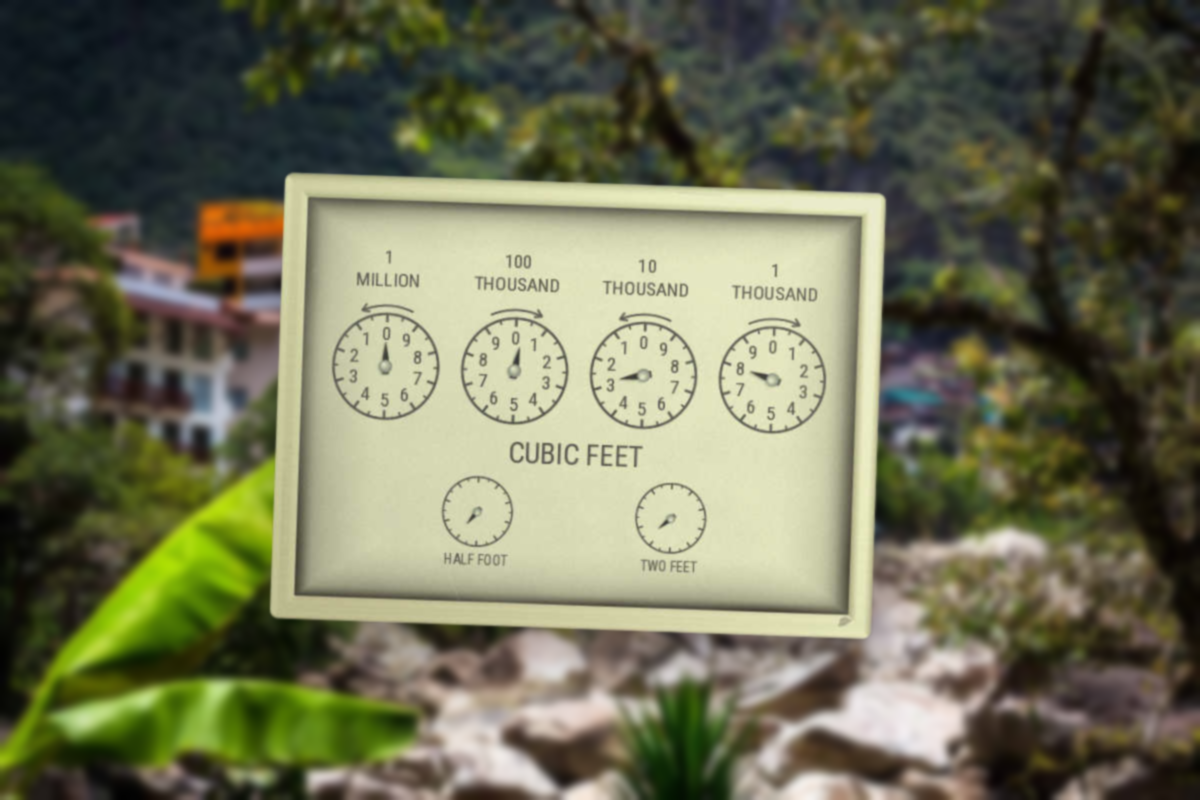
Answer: 2800 ft³
